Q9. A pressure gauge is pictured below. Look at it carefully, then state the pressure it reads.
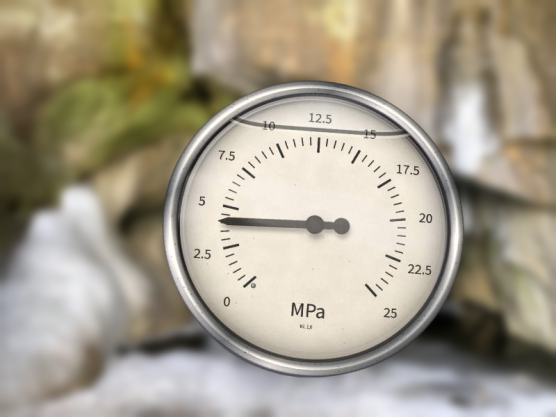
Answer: 4 MPa
